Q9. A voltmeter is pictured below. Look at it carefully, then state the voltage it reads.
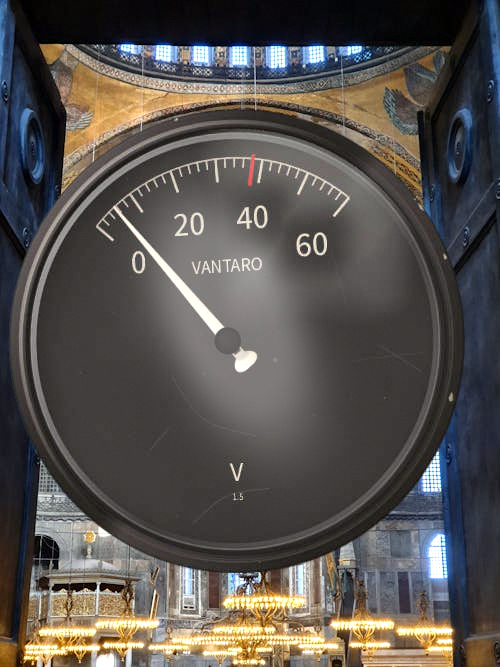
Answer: 6 V
